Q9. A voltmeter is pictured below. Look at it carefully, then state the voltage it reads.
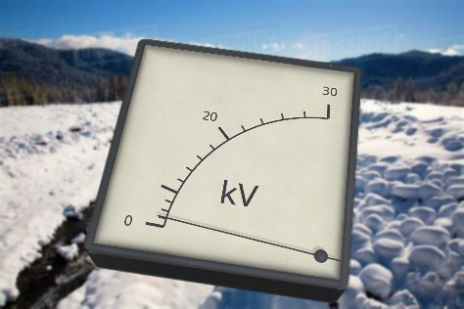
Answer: 4 kV
